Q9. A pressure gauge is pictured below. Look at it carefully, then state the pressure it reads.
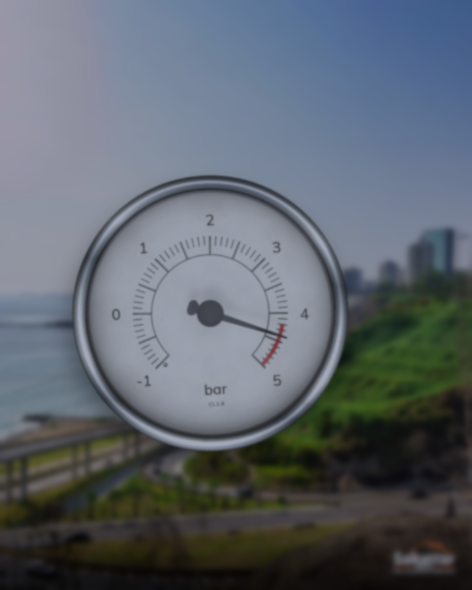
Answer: 4.4 bar
